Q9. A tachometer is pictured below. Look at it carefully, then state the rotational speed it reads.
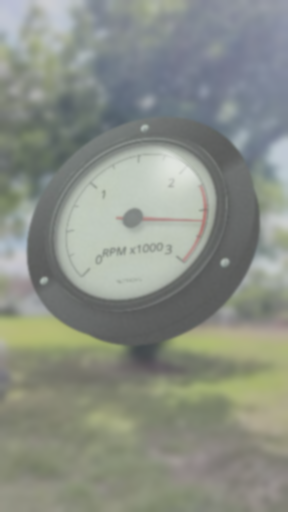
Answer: 2625 rpm
